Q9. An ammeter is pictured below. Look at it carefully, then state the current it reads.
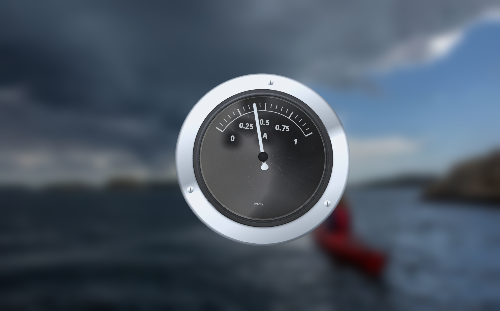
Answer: 0.4 A
